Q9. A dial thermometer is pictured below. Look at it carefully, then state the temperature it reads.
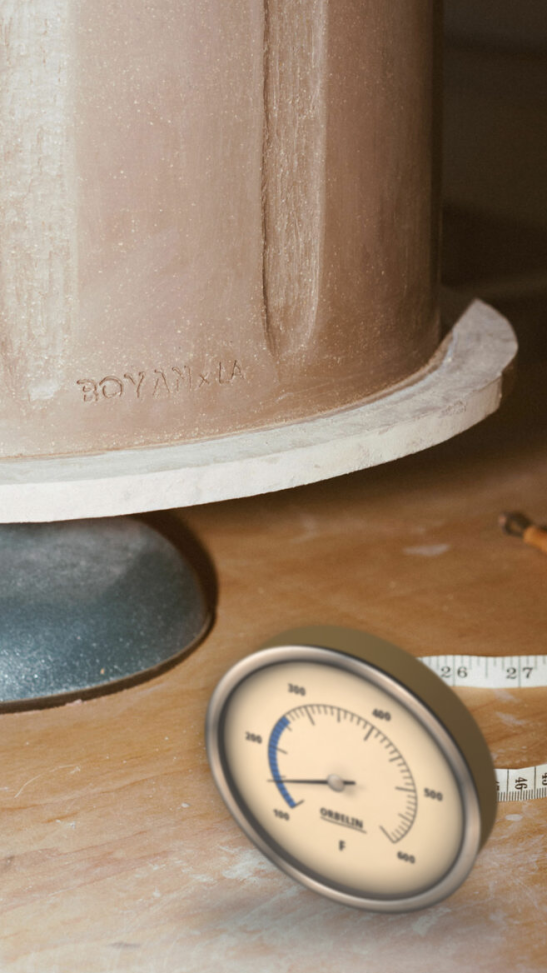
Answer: 150 °F
